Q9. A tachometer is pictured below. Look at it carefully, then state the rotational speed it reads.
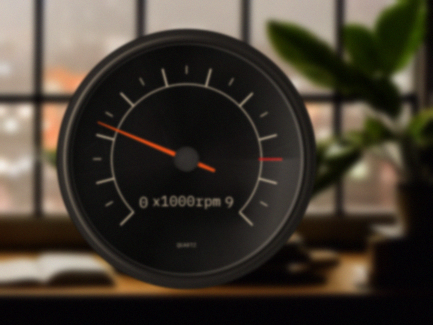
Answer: 2250 rpm
